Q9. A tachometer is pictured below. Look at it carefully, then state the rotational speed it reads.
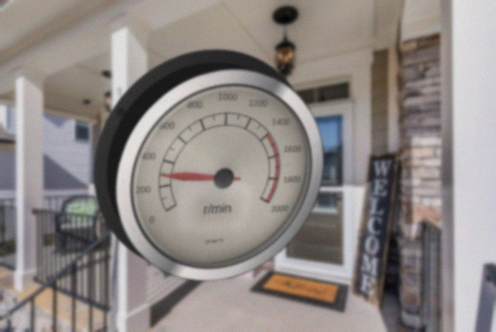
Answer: 300 rpm
